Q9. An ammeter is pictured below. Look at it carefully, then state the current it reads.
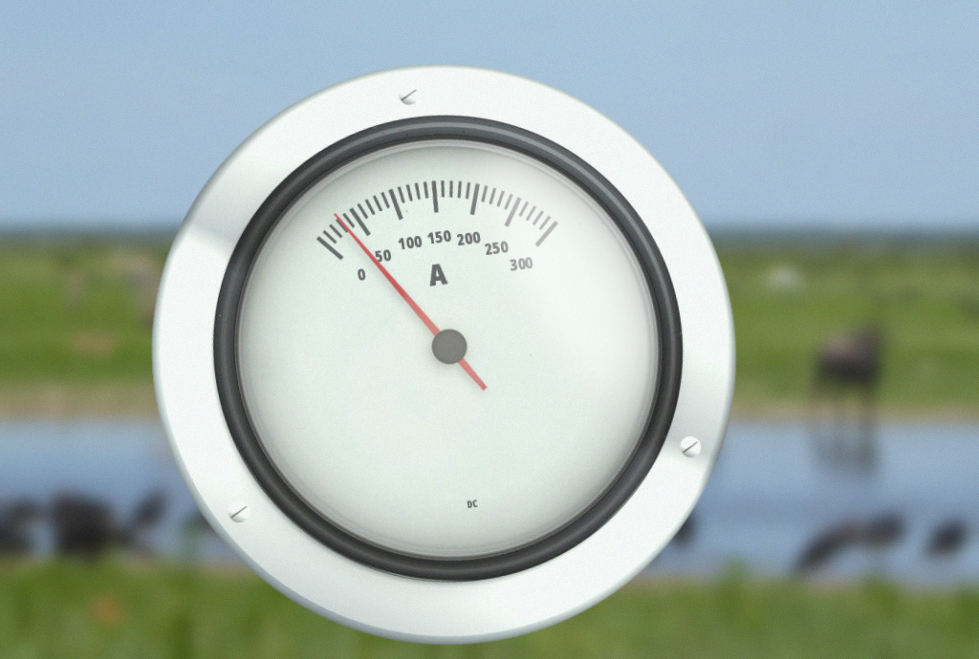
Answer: 30 A
